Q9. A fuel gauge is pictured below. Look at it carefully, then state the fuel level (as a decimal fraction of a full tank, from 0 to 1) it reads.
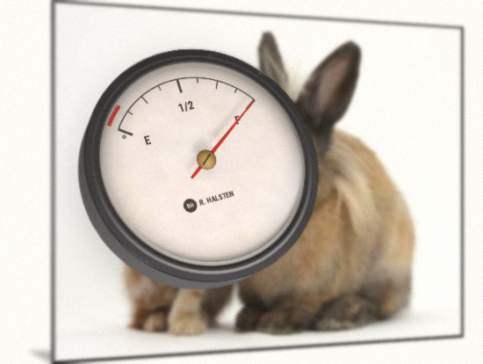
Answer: 1
